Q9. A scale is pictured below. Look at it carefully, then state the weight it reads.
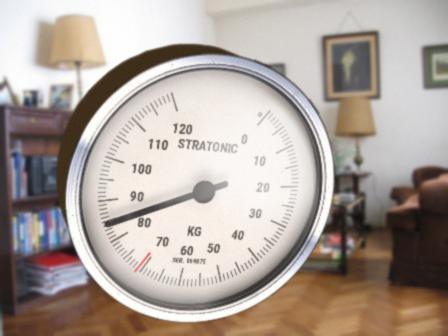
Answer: 85 kg
